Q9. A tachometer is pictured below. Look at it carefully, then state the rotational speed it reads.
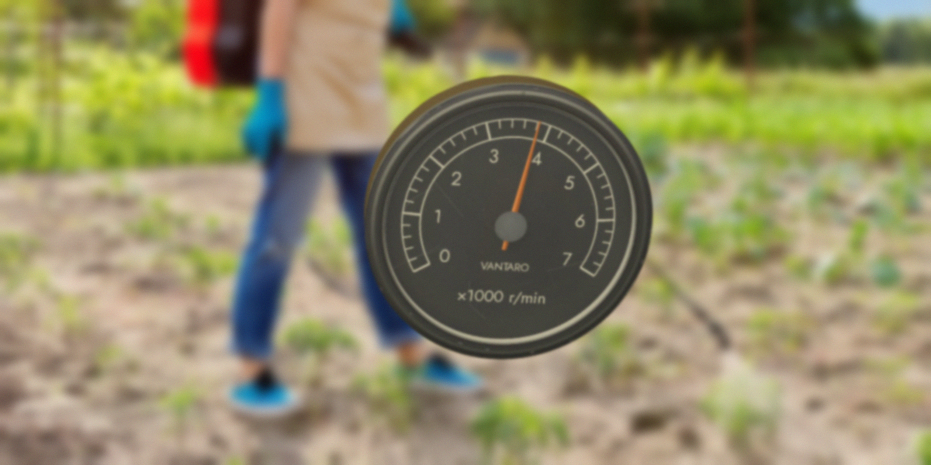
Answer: 3800 rpm
